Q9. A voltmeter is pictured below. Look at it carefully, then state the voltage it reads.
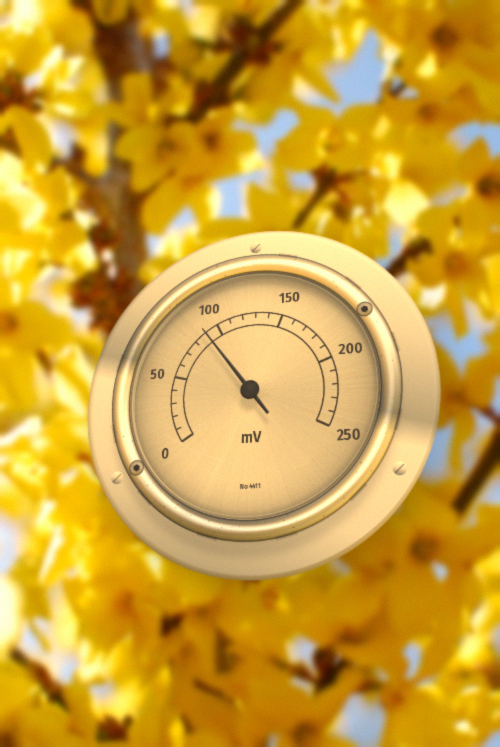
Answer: 90 mV
